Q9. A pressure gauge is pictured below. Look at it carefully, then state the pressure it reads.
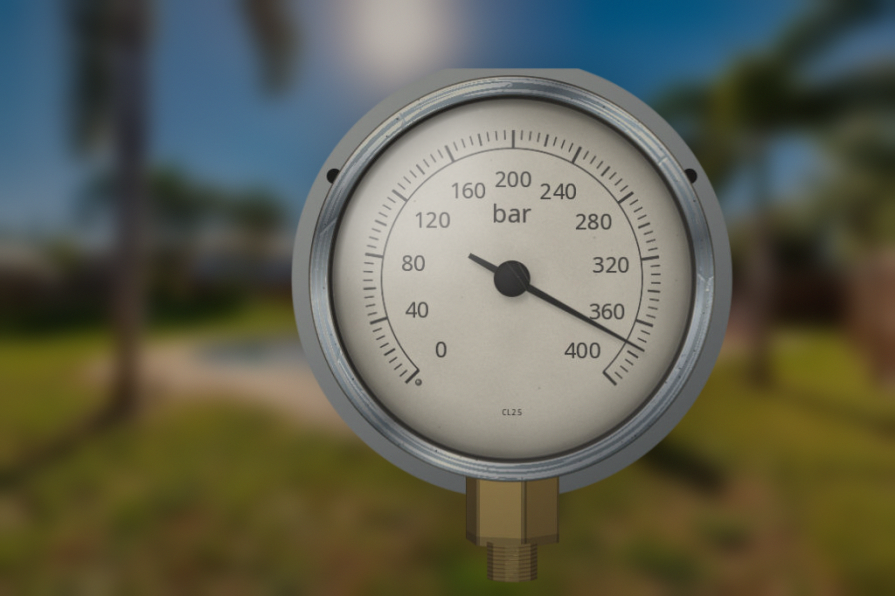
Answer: 375 bar
